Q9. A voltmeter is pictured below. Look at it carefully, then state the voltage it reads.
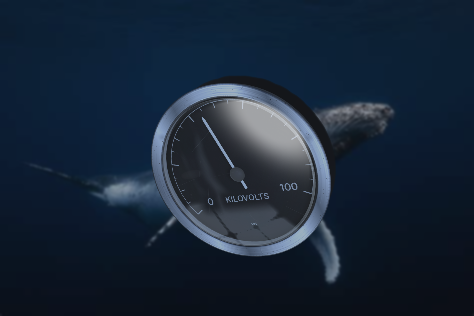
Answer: 45 kV
